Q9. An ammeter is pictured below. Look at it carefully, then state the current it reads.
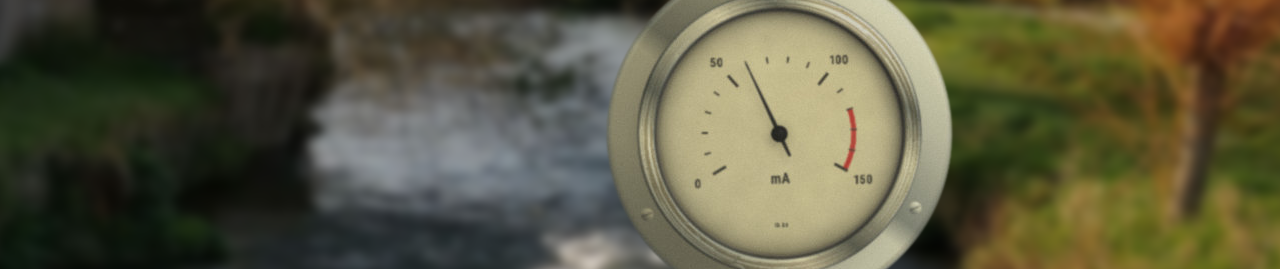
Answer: 60 mA
